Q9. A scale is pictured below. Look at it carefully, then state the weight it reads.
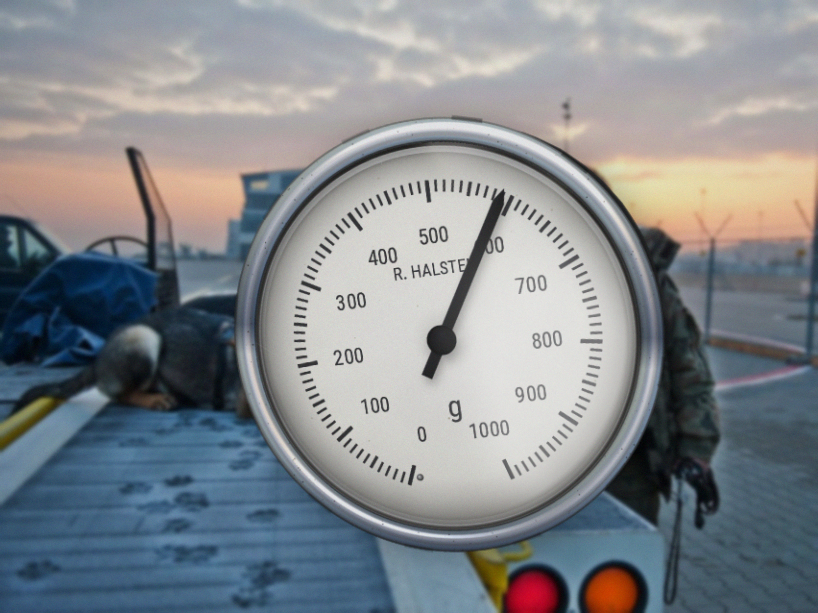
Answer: 590 g
